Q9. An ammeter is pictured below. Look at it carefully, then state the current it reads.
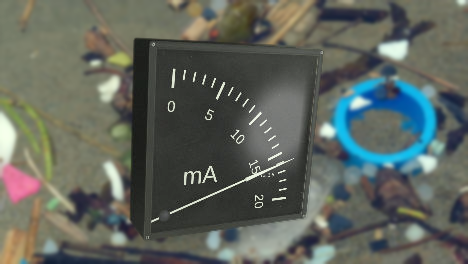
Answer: 16 mA
